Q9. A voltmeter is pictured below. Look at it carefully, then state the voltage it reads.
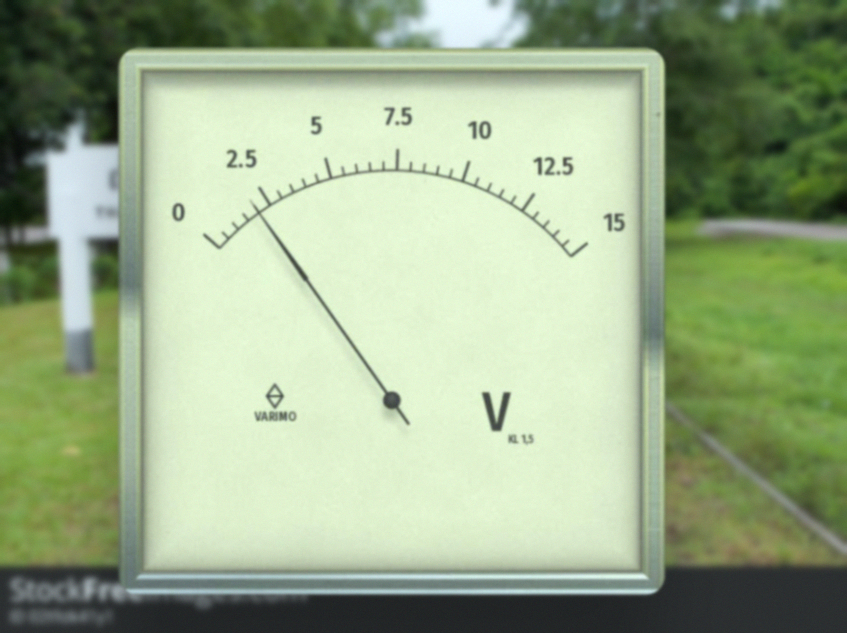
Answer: 2 V
